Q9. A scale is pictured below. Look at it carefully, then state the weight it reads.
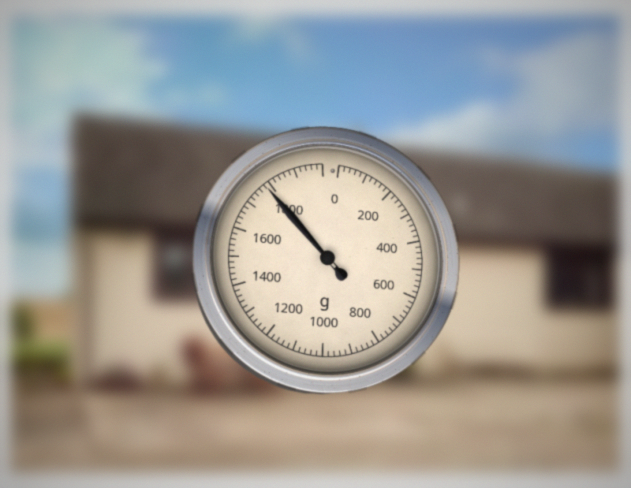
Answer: 1780 g
